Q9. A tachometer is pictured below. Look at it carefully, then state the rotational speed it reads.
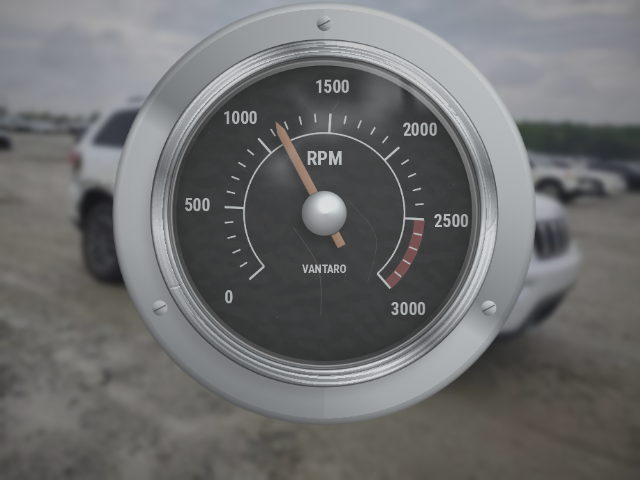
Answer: 1150 rpm
